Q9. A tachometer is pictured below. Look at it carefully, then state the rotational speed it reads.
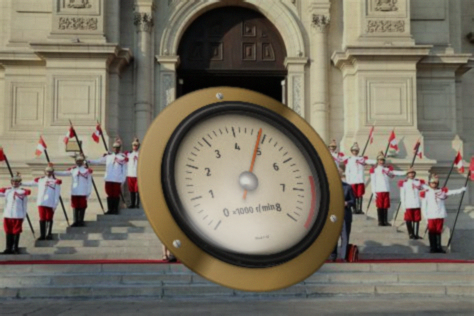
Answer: 4800 rpm
